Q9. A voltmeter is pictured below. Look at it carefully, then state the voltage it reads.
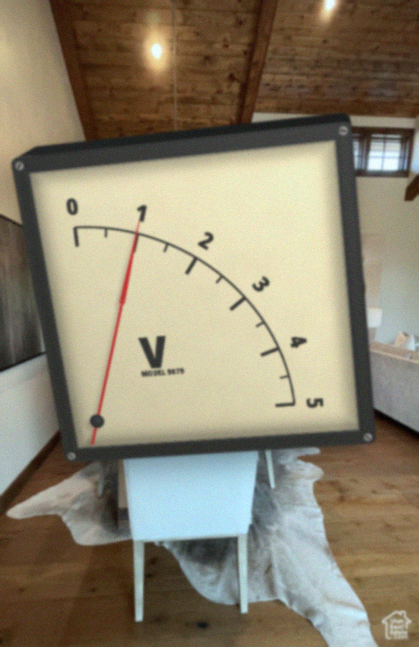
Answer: 1 V
